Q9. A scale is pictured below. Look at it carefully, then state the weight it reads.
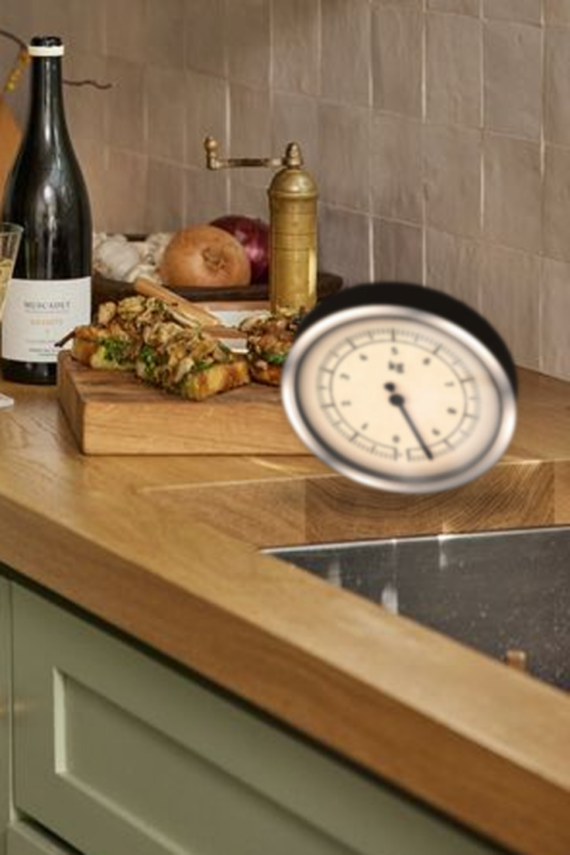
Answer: 9.5 kg
